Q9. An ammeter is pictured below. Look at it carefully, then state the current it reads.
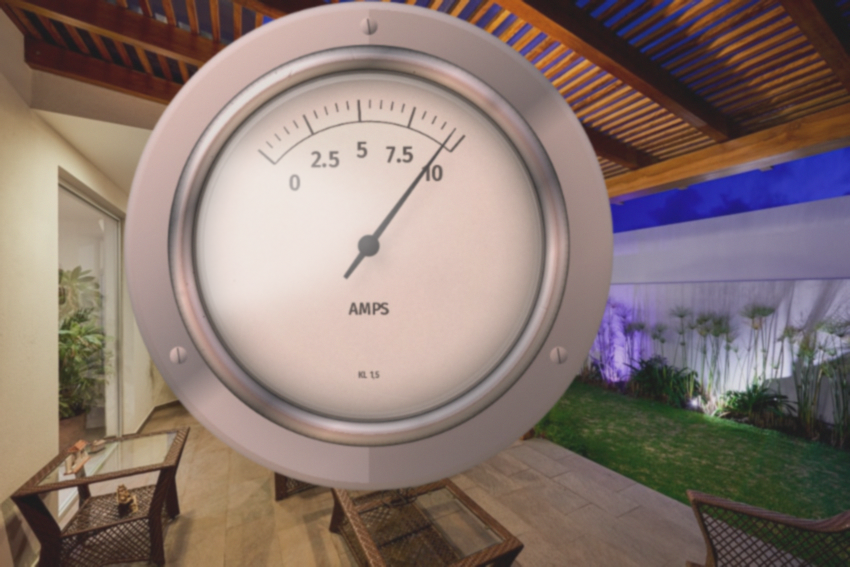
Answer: 9.5 A
